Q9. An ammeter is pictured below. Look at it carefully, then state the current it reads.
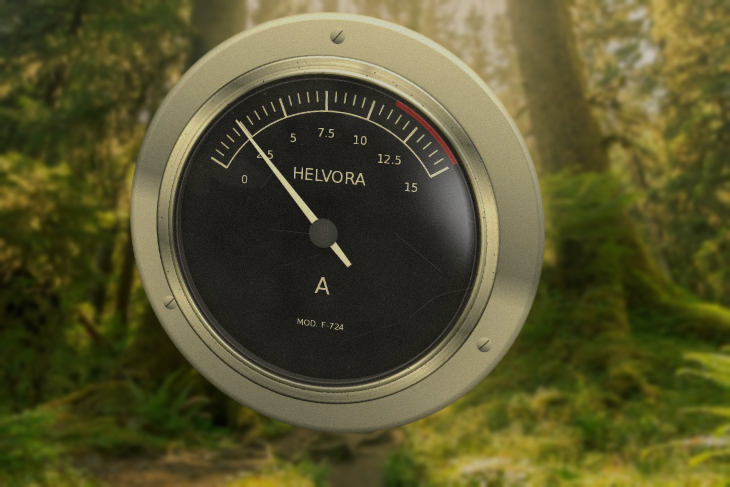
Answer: 2.5 A
